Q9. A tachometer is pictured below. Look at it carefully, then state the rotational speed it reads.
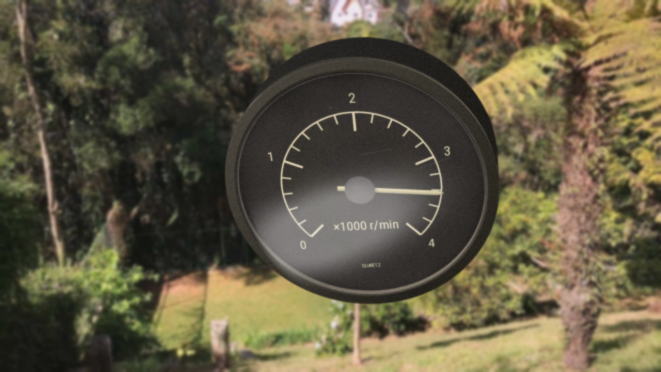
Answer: 3400 rpm
